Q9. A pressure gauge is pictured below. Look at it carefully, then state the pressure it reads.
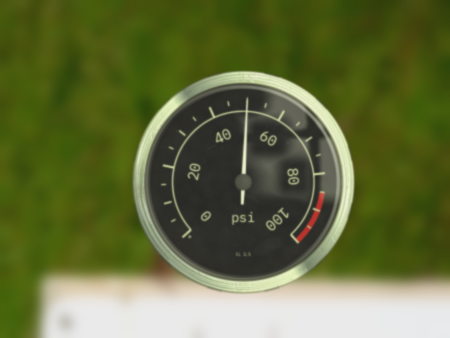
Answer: 50 psi
